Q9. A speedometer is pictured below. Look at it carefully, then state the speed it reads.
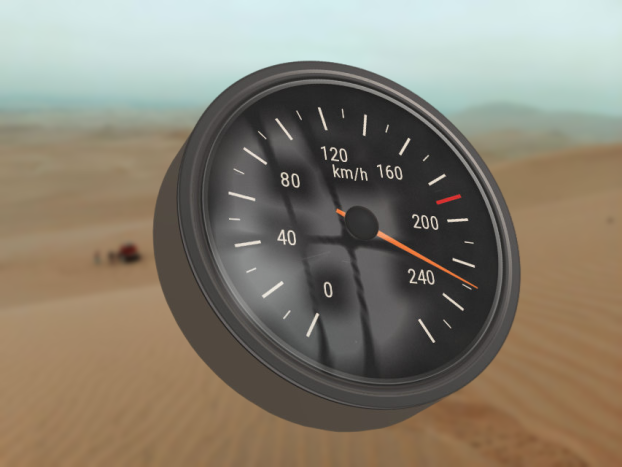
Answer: 230 km/h
